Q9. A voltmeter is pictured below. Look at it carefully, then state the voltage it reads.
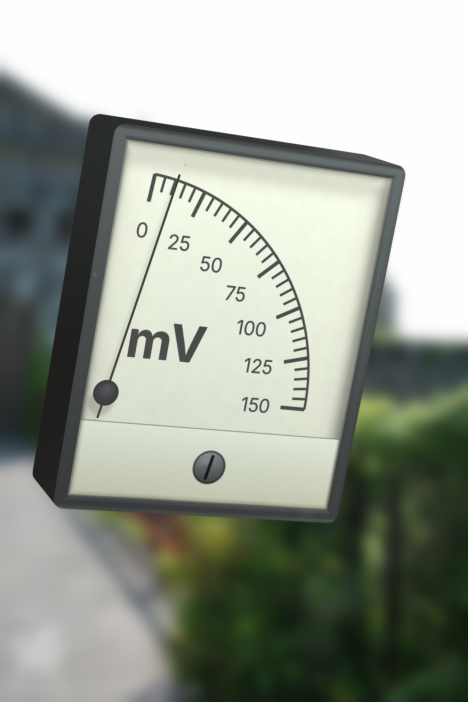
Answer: 10 mV
